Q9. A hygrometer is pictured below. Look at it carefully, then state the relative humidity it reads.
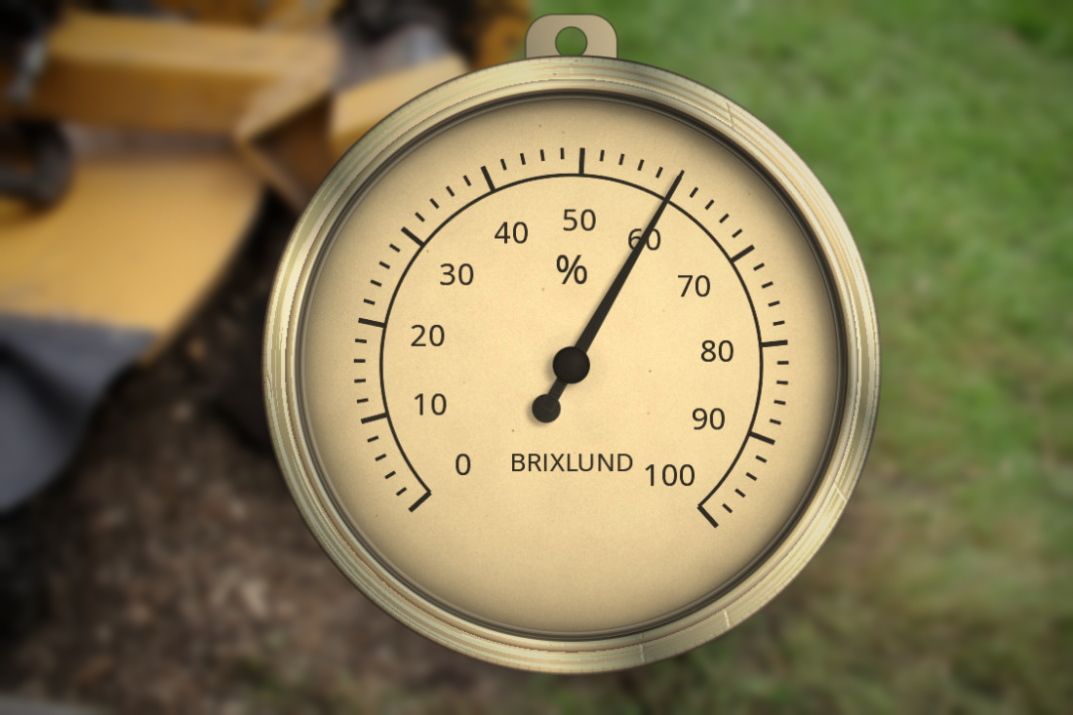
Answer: 60 %
